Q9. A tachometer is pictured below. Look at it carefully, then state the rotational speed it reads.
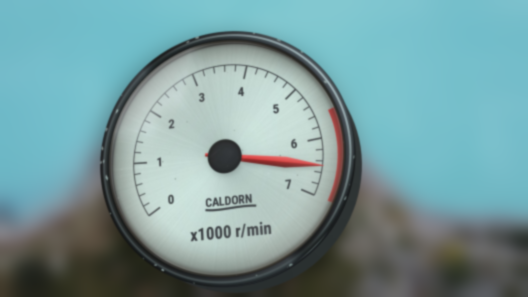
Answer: 6500 rpm
